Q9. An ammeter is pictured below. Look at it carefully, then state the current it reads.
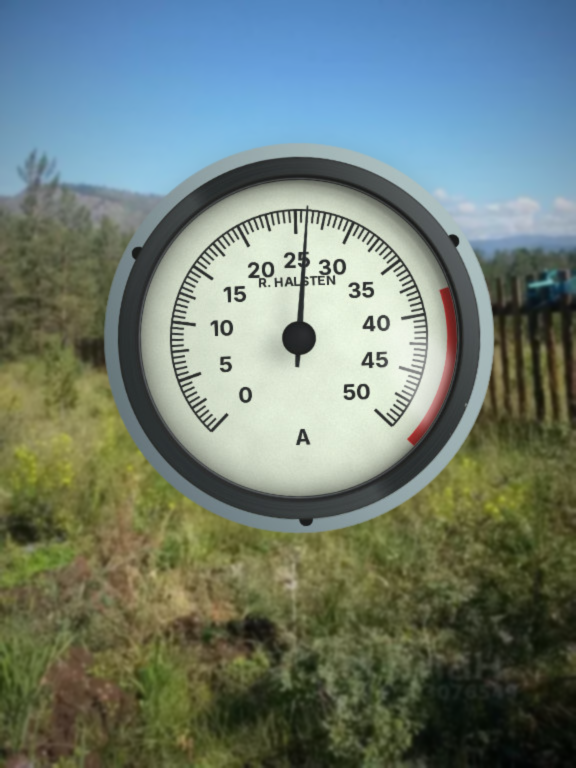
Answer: 26 A
